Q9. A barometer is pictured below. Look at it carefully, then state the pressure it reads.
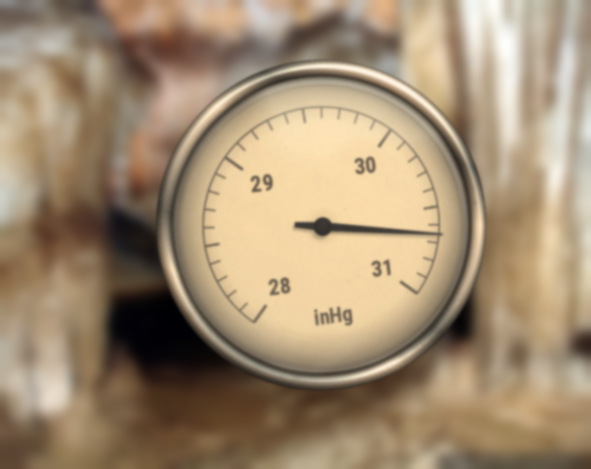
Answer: 30.65 inHg
